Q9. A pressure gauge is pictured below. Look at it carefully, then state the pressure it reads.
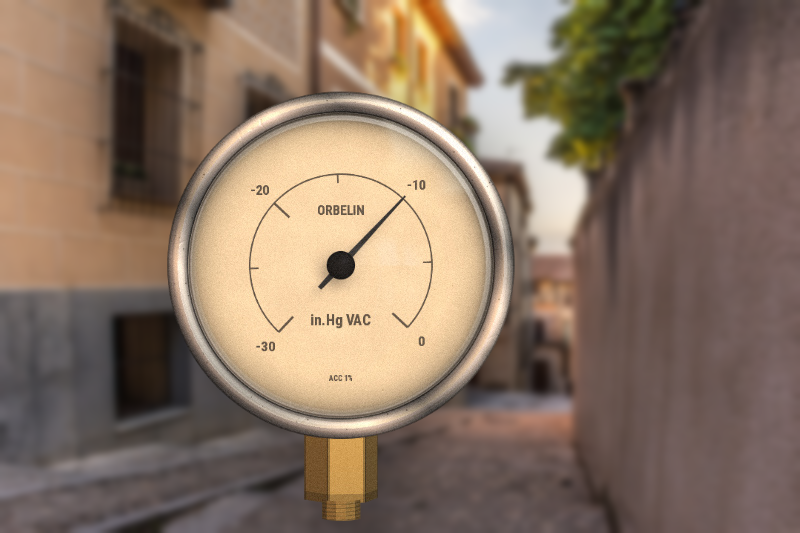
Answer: -10 inHg
